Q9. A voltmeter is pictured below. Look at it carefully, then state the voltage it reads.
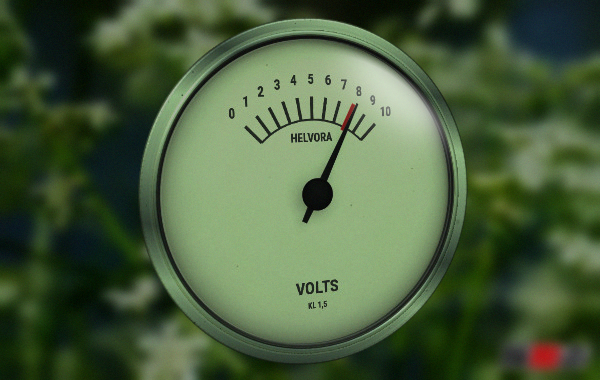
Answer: 8 V
